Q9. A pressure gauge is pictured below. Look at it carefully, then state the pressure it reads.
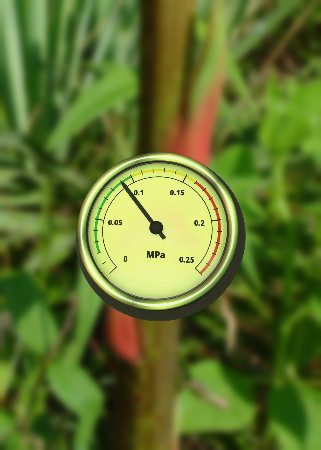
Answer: 0.09 MPa
